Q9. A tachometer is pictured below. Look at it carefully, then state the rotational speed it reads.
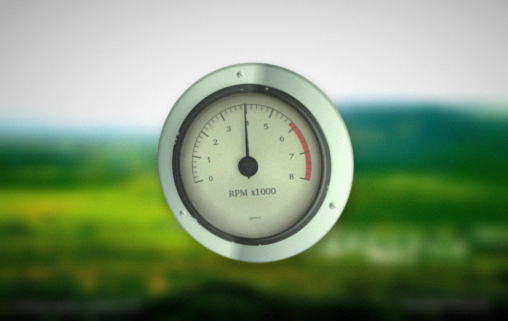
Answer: 4000 rpm
